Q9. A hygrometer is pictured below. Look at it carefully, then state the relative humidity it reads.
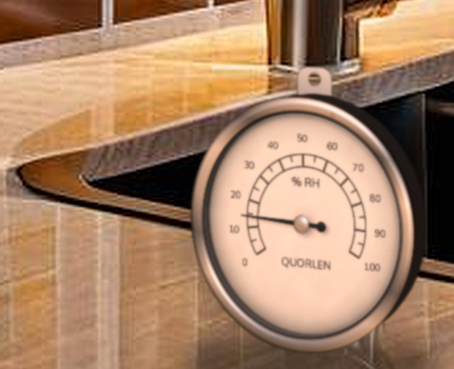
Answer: 15 %
